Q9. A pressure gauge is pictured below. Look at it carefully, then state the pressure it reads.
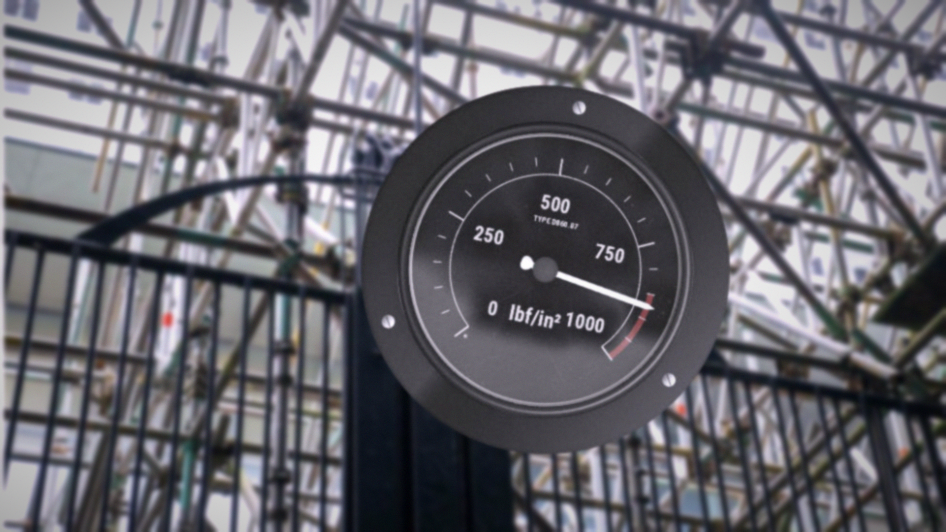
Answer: 875 psi
